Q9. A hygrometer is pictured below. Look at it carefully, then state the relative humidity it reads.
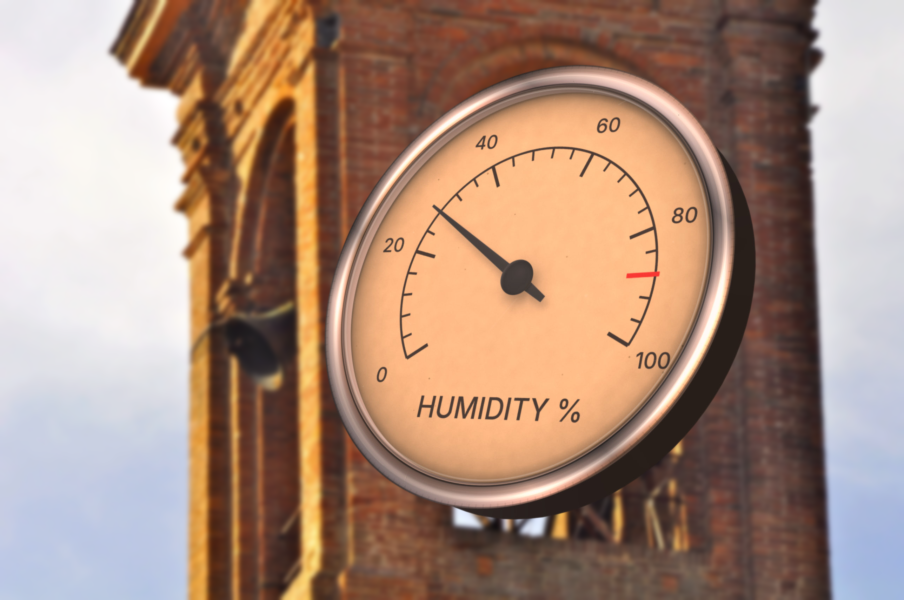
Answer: 28 %
